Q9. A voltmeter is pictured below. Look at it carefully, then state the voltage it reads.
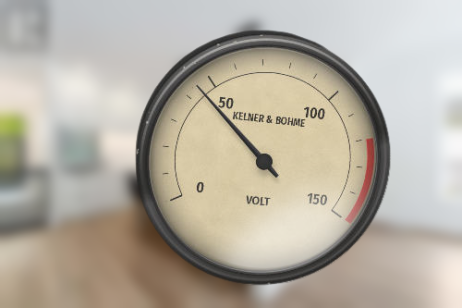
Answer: 45 V
